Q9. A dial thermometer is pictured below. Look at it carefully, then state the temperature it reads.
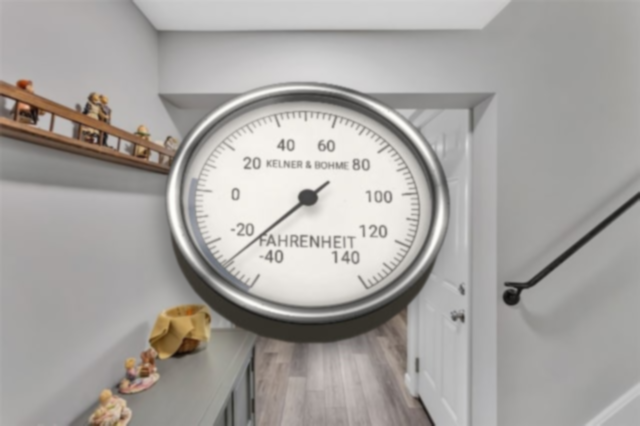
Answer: -30 °F
